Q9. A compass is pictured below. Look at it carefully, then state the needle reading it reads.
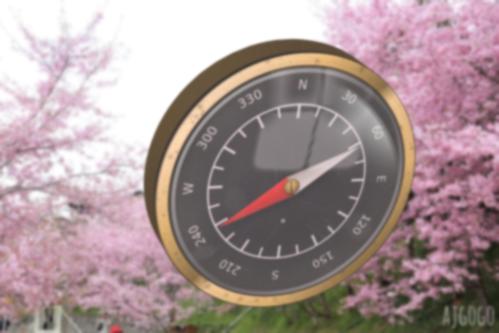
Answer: 240 °
